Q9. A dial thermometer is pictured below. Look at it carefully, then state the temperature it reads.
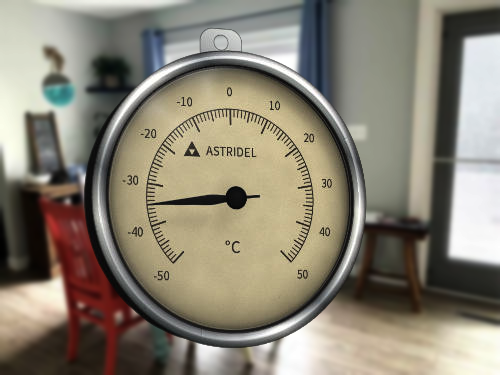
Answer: -35 °C
